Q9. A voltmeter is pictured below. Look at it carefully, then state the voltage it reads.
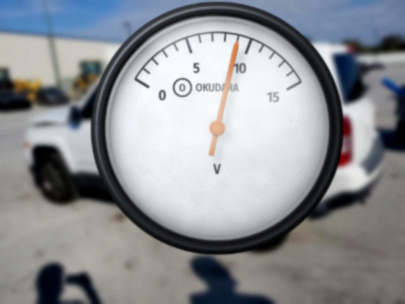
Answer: 9 V
